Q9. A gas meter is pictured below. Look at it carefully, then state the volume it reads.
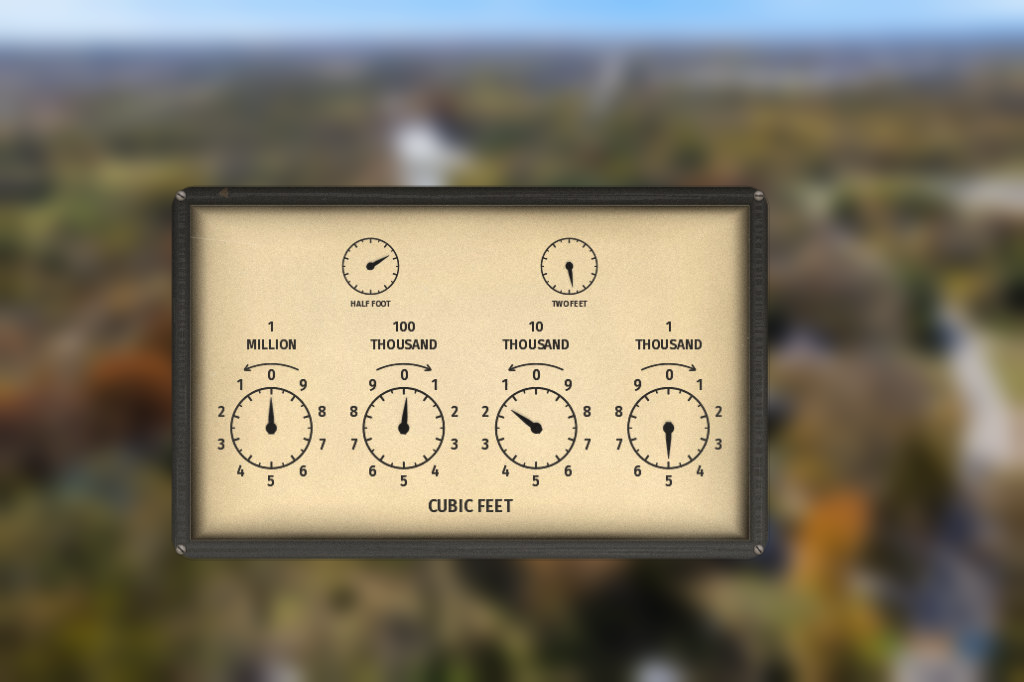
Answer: 1500 ft³
